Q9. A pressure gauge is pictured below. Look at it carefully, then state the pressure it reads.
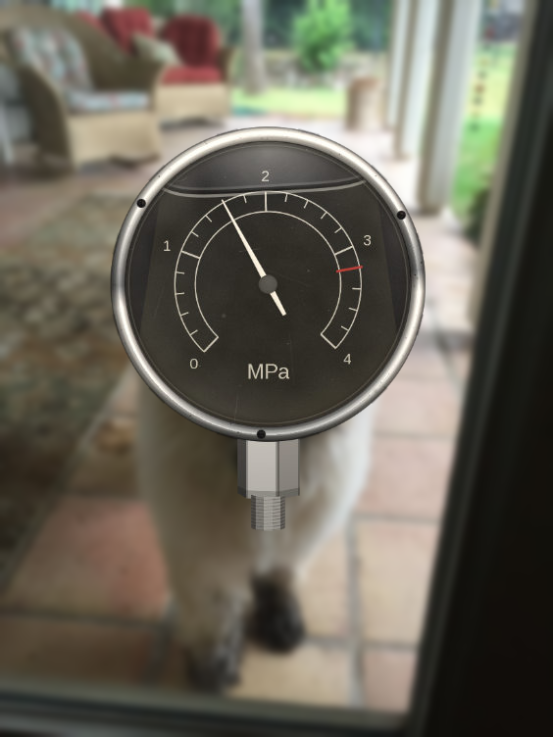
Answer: 1.6 MPa
